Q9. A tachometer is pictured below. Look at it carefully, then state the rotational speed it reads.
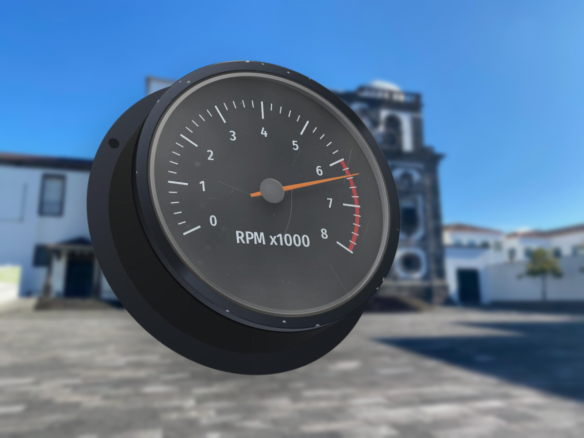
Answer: 6400 rpm
